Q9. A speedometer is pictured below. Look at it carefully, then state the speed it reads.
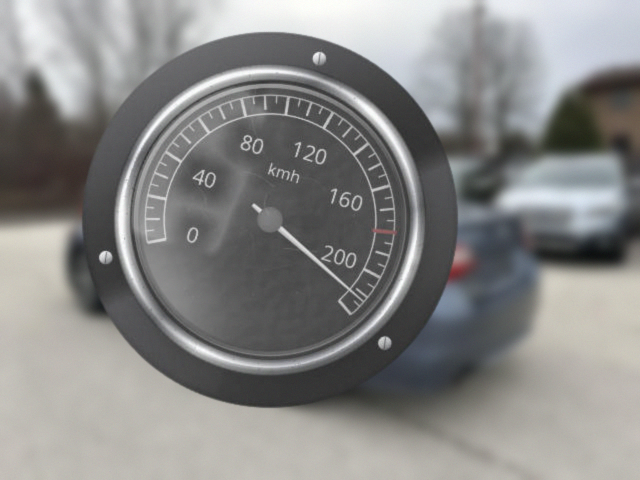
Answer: 212.5 km/h
